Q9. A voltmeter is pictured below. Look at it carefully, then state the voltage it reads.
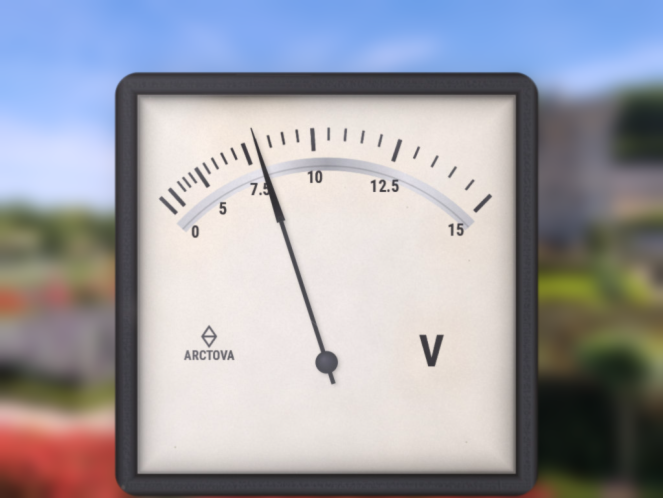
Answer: 8 V
